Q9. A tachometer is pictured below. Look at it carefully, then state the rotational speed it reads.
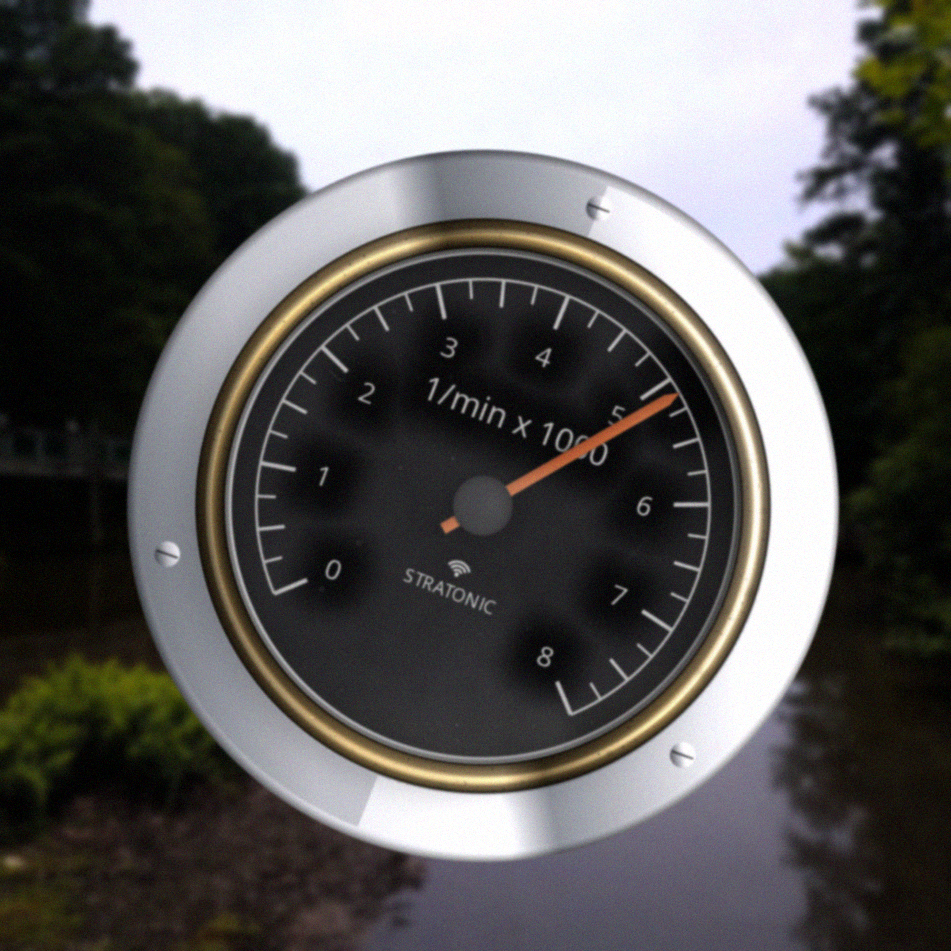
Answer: 5125 rpm
